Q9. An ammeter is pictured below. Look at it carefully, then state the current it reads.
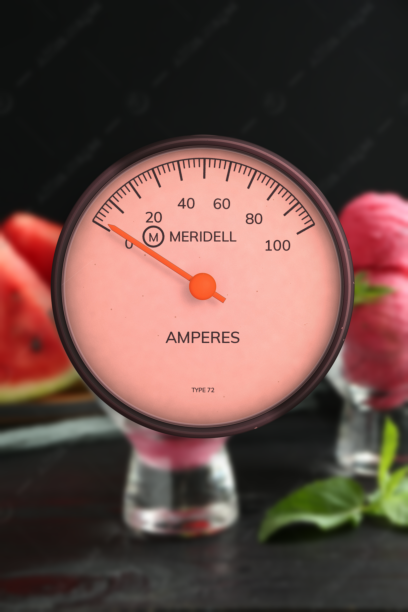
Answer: 2 A
